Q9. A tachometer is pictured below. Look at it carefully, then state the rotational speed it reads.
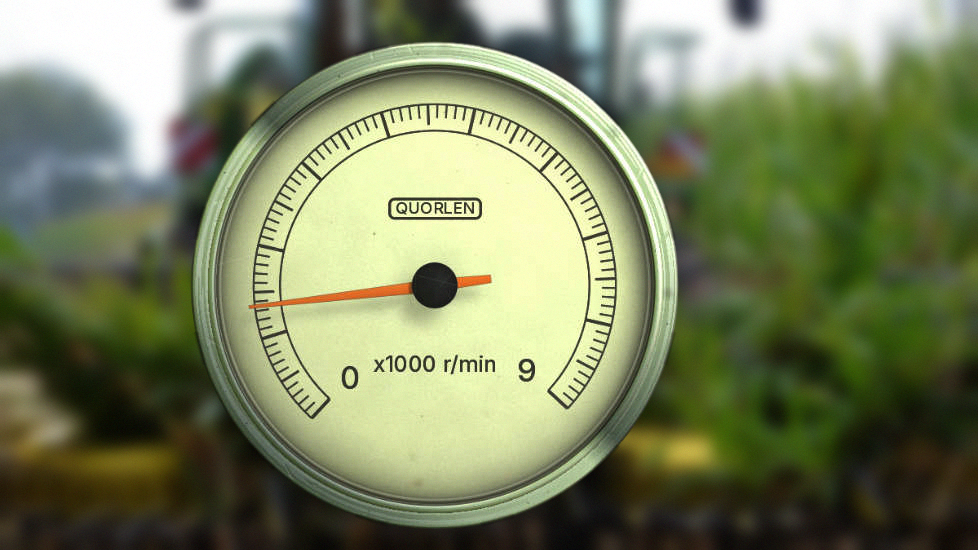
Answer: 1350 rpm
